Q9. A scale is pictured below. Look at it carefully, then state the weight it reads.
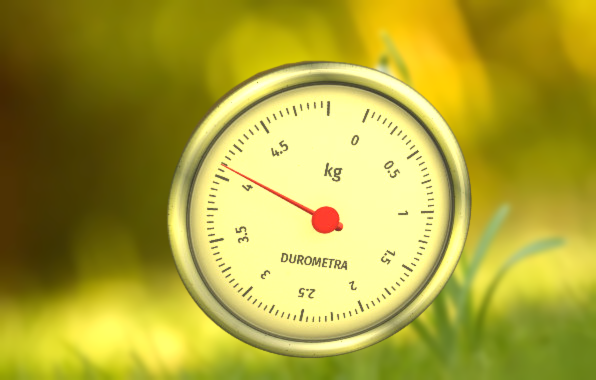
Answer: 4.1 kg
